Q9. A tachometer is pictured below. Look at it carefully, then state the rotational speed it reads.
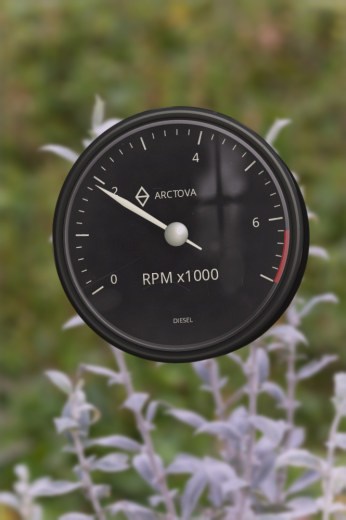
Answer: 1900 rpm
